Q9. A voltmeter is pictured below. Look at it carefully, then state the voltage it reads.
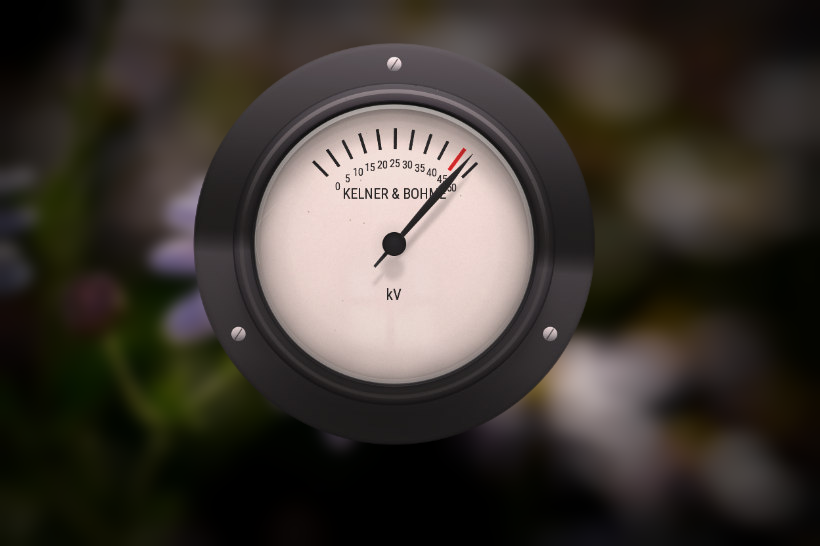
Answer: 47.5 kV
